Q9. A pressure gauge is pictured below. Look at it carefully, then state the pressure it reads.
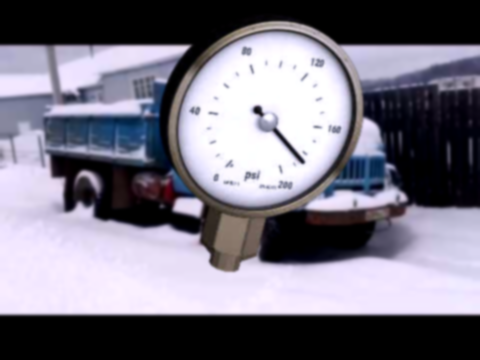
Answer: 185 psi
